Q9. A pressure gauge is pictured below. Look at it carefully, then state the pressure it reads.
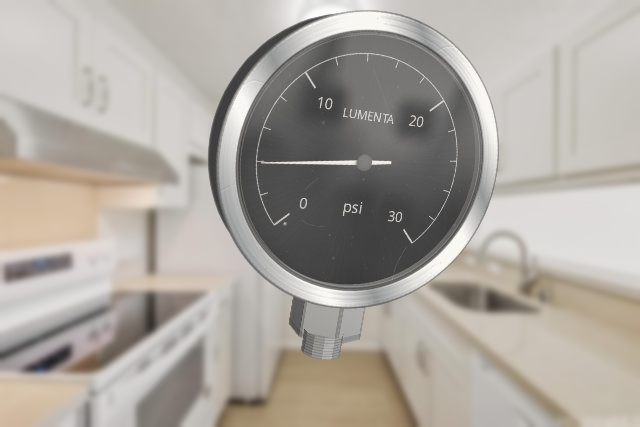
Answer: 4 psi
